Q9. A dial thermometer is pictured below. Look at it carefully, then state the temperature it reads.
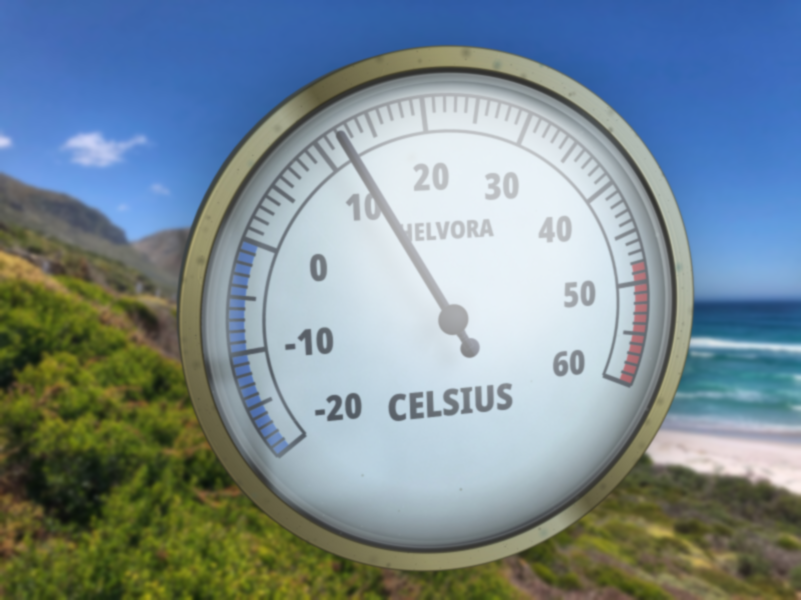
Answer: 12 °C
